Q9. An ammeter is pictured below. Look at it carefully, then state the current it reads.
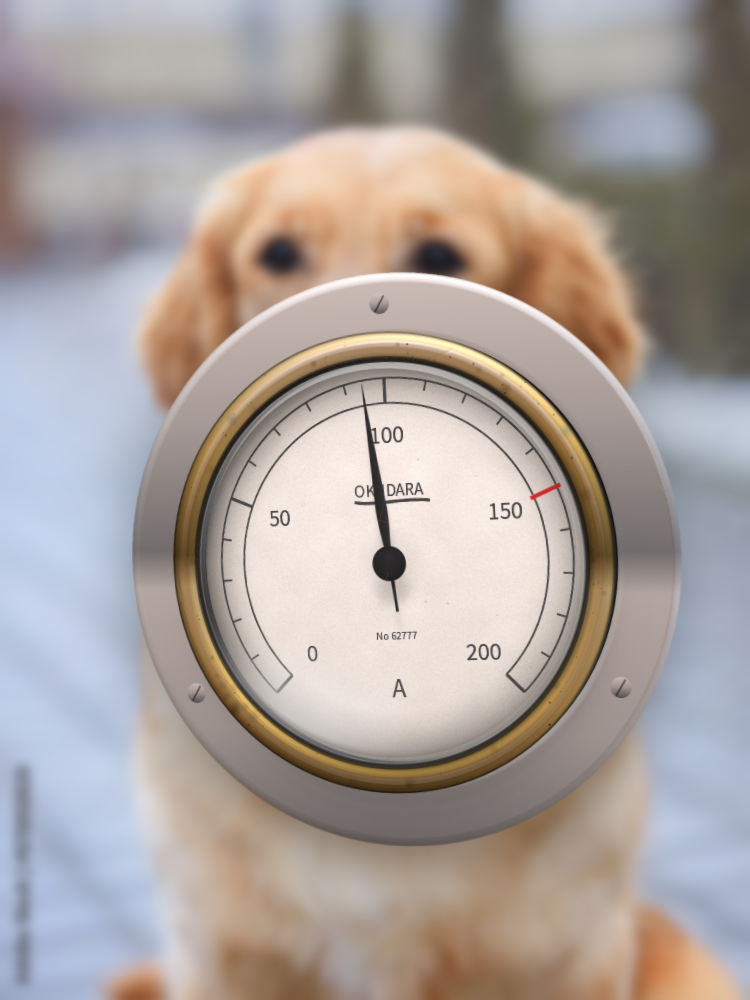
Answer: 95 A
